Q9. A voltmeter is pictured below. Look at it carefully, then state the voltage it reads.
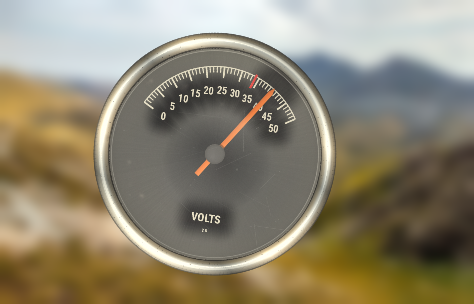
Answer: 40 V
